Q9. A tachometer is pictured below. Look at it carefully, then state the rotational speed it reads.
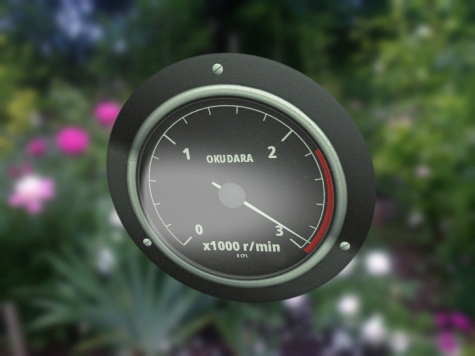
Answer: 2900 rpm
